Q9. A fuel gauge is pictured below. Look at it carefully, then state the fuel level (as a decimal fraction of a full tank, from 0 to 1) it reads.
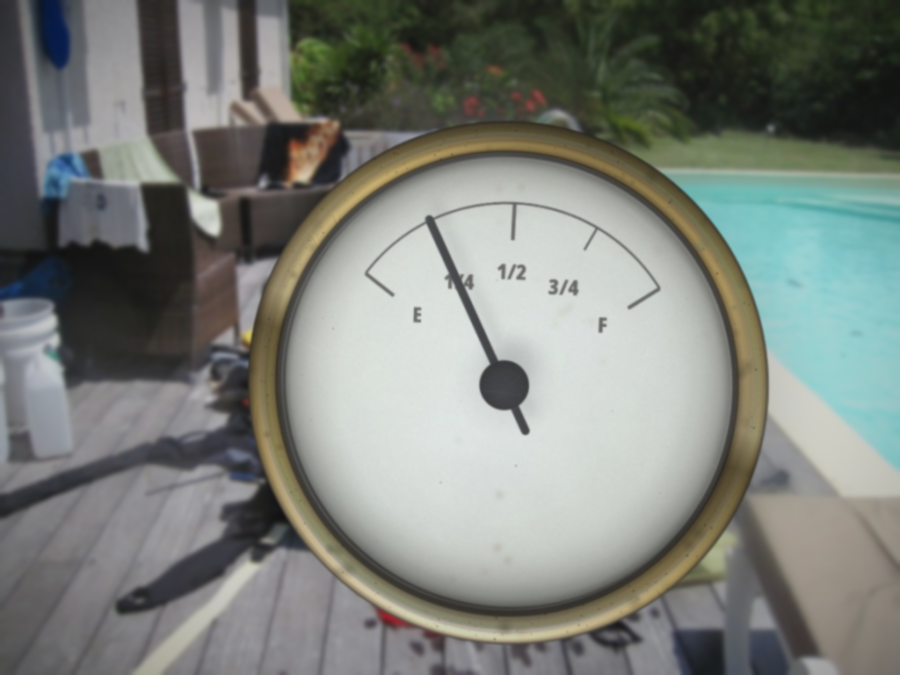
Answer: 0.25
